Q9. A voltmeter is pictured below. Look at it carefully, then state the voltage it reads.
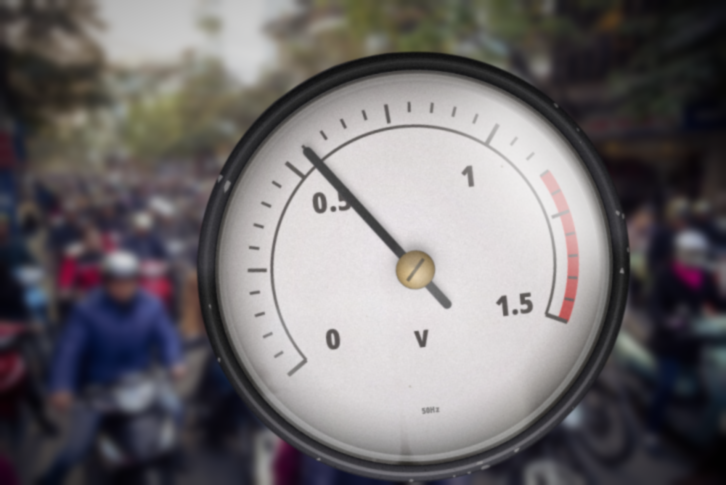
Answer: 0.55 V
